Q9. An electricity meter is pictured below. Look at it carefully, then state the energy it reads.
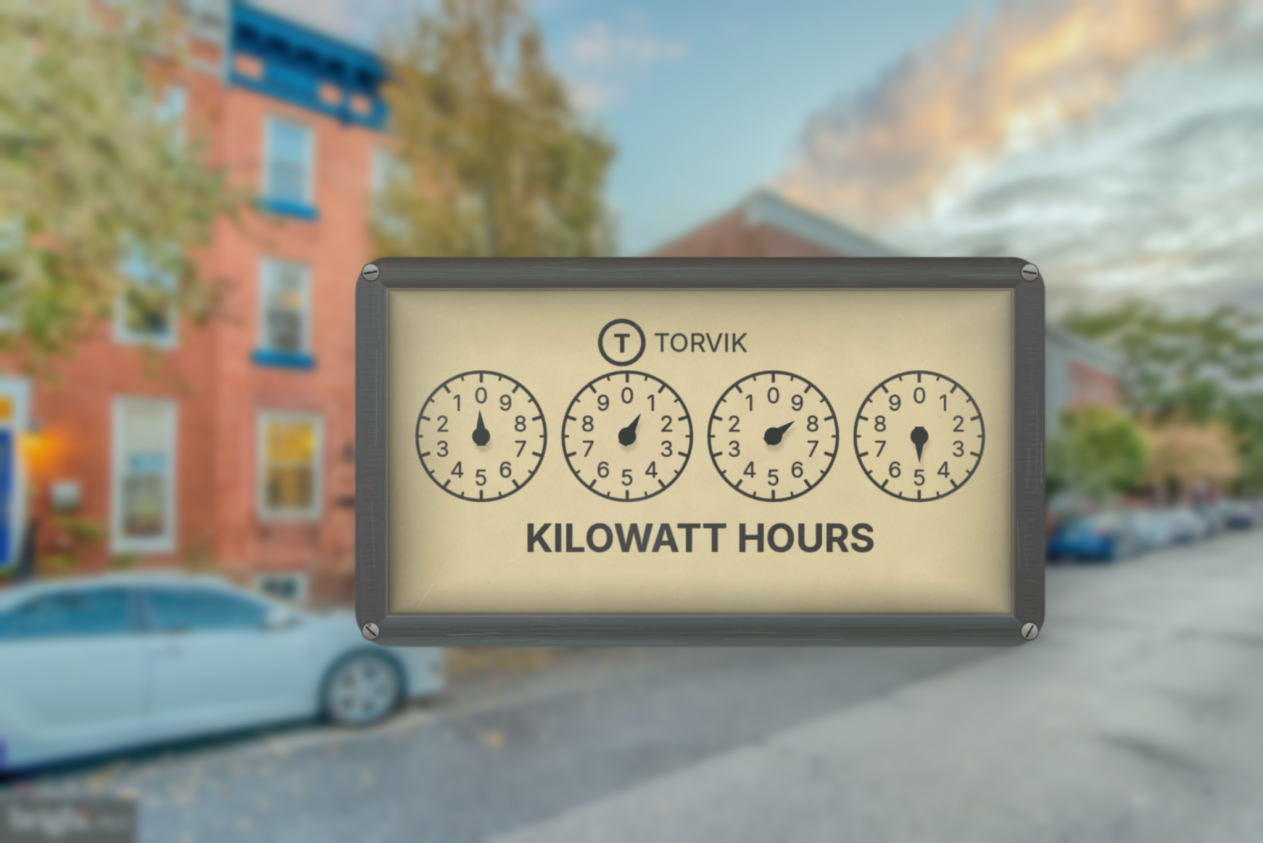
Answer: 85 kWh
